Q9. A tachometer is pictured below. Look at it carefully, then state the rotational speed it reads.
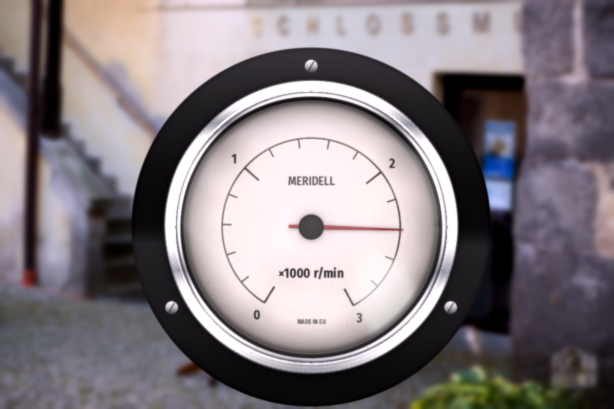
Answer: 2400 rpm
